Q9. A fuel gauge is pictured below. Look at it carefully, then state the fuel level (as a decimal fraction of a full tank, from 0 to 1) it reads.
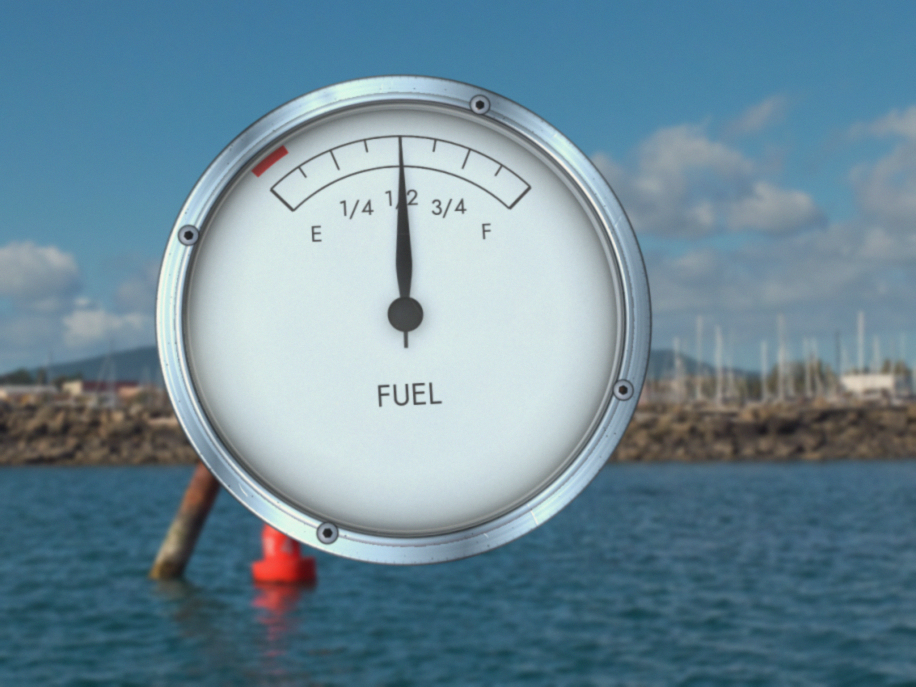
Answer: 0.5
